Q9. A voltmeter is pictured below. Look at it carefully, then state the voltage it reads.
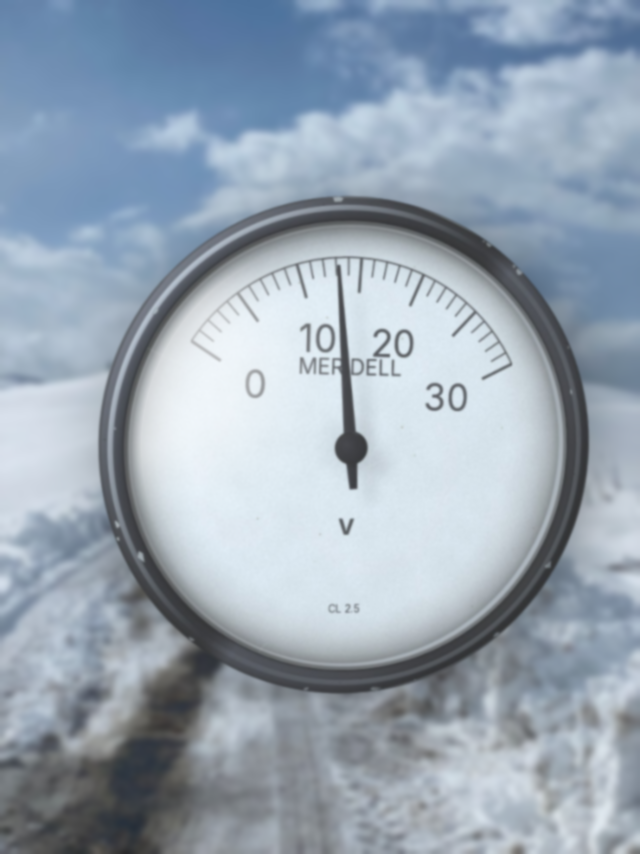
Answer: 13 V
